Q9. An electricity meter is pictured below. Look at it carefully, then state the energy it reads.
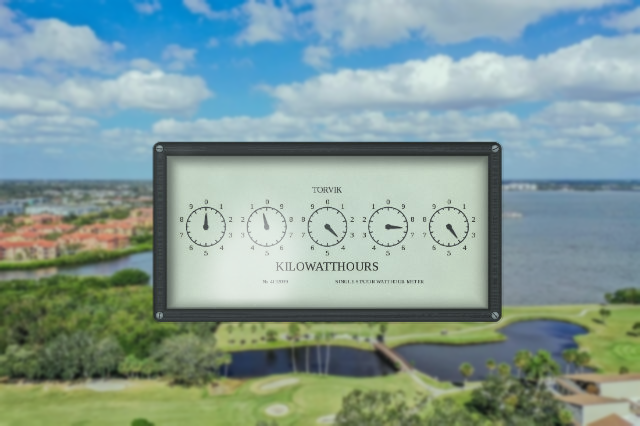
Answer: 374 kWh
